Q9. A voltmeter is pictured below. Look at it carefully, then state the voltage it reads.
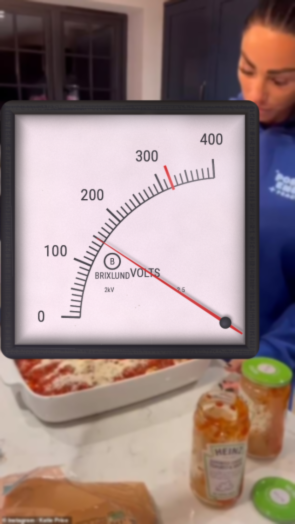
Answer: 150 V
